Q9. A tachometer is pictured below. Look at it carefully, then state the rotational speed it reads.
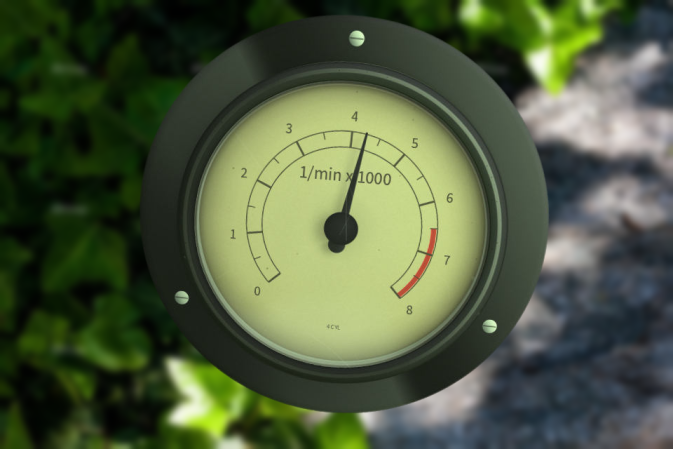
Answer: 4250 rpm
